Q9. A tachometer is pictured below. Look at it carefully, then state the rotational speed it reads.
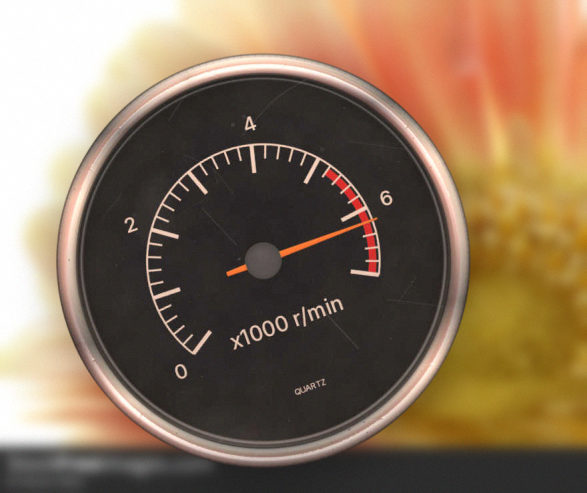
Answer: 6200 rpm
